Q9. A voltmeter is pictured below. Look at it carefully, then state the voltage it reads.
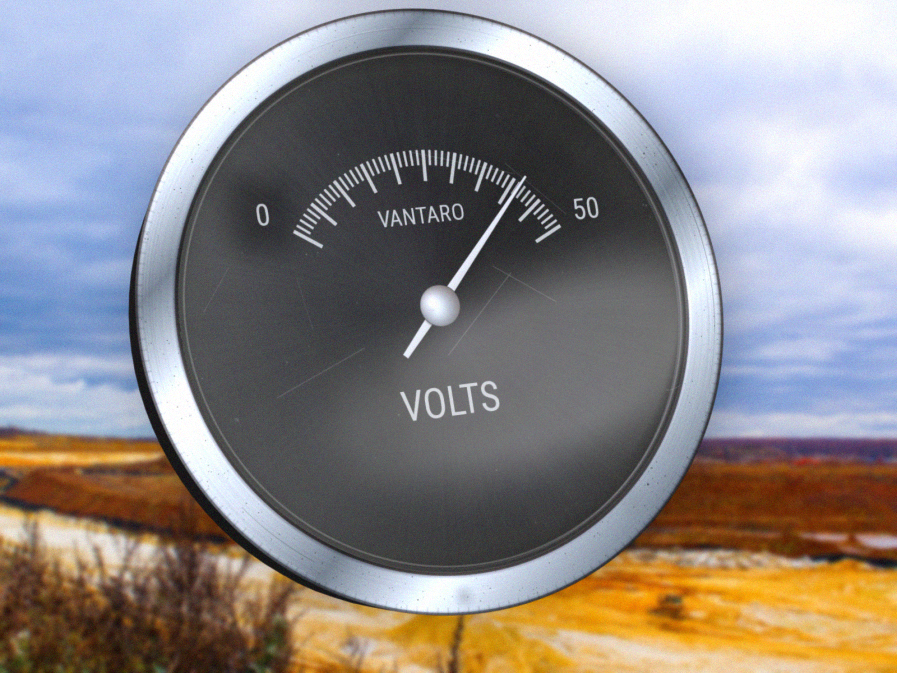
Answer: 41 V
